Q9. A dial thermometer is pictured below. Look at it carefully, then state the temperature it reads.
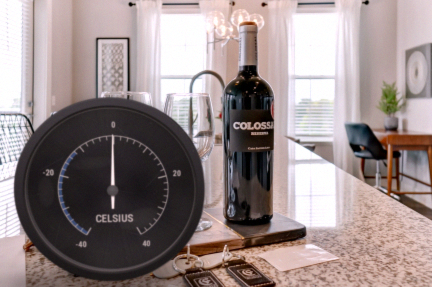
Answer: 0 °C
